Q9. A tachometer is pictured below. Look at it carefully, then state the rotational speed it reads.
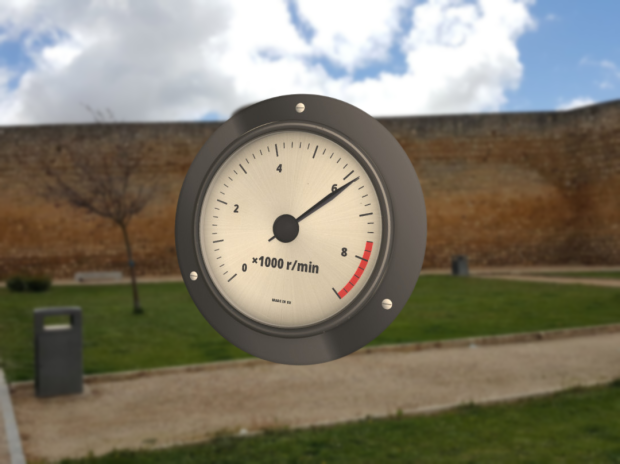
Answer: 6200 rpm
